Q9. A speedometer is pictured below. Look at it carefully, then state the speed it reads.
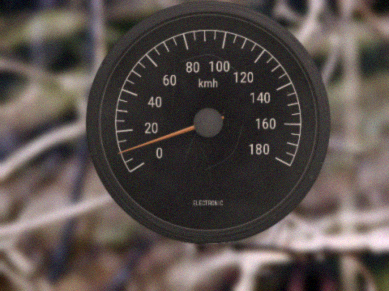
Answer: 10 km/h
